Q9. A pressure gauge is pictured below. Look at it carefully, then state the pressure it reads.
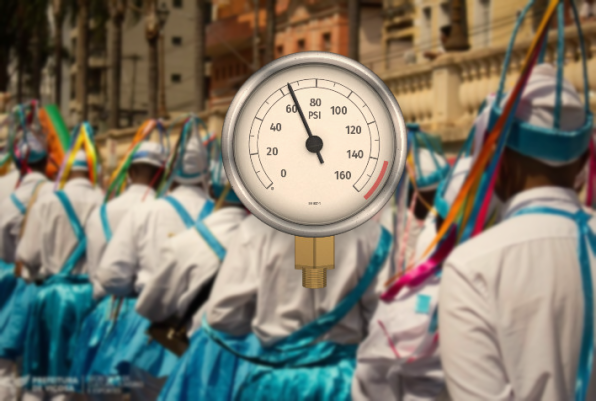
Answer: 65 psi
